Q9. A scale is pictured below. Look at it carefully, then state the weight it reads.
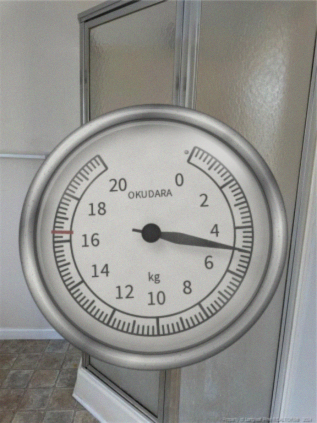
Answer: 5 kg
